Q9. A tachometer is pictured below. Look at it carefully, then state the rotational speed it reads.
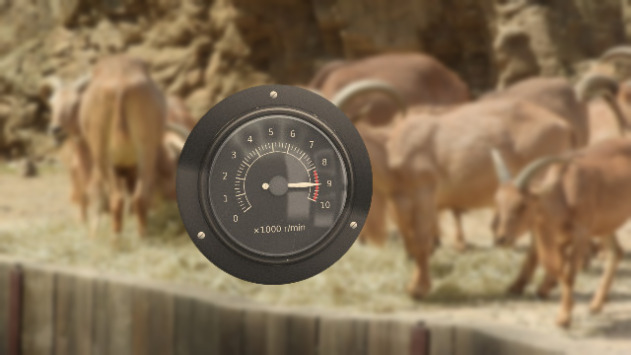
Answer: 9000 rpm
